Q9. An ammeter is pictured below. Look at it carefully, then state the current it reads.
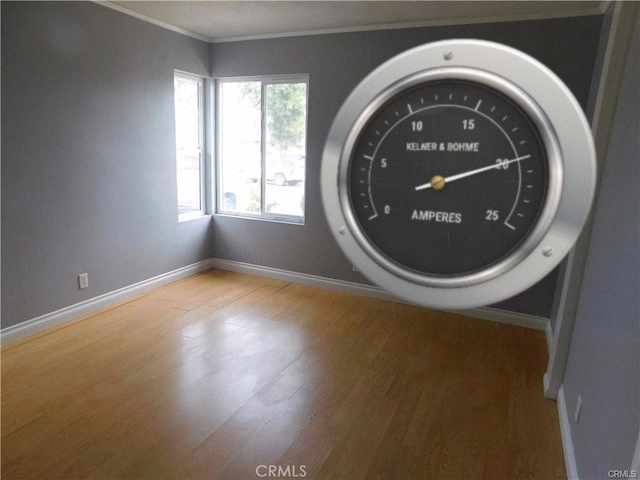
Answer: 20 A
